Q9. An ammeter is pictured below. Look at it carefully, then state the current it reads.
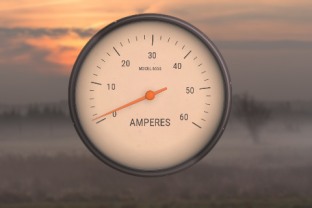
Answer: 1 A
